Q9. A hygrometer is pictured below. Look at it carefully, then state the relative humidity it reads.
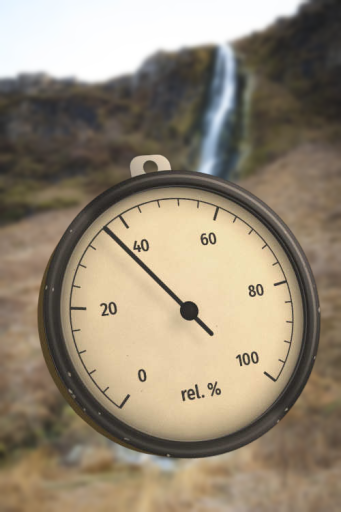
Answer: 36 %
